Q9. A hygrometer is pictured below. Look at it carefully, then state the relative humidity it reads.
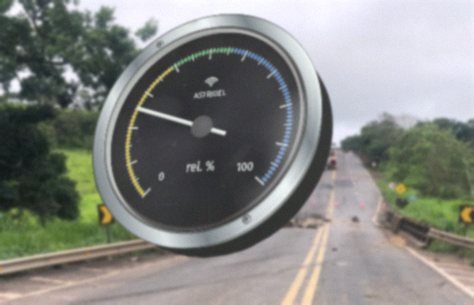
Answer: 25 %
